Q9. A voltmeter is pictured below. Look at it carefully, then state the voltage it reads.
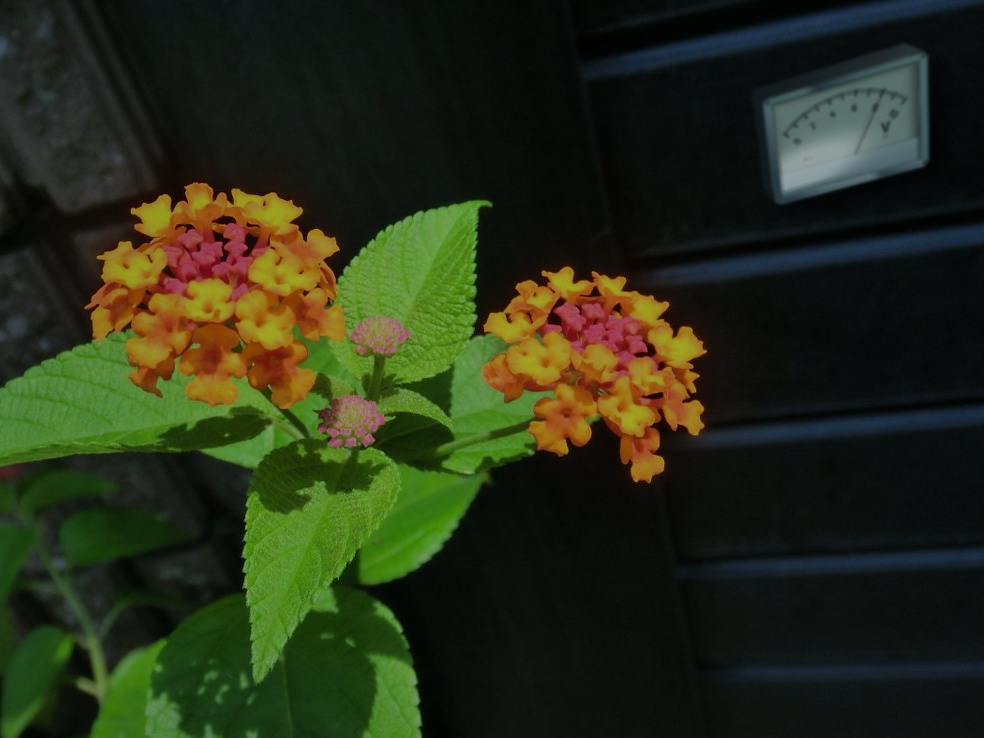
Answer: 8 V
